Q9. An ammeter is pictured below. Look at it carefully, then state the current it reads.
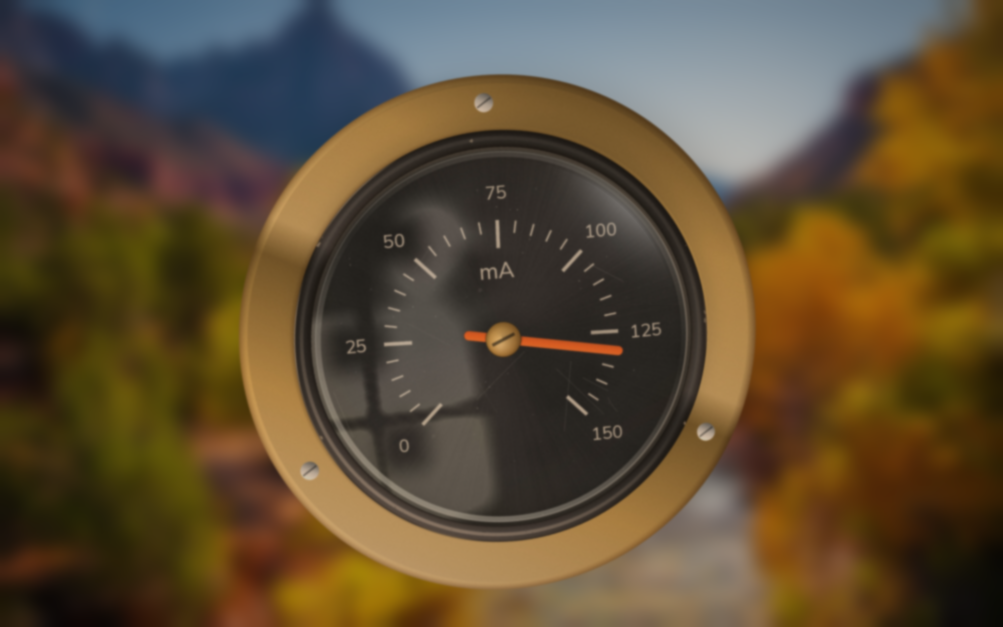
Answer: 130 mA
